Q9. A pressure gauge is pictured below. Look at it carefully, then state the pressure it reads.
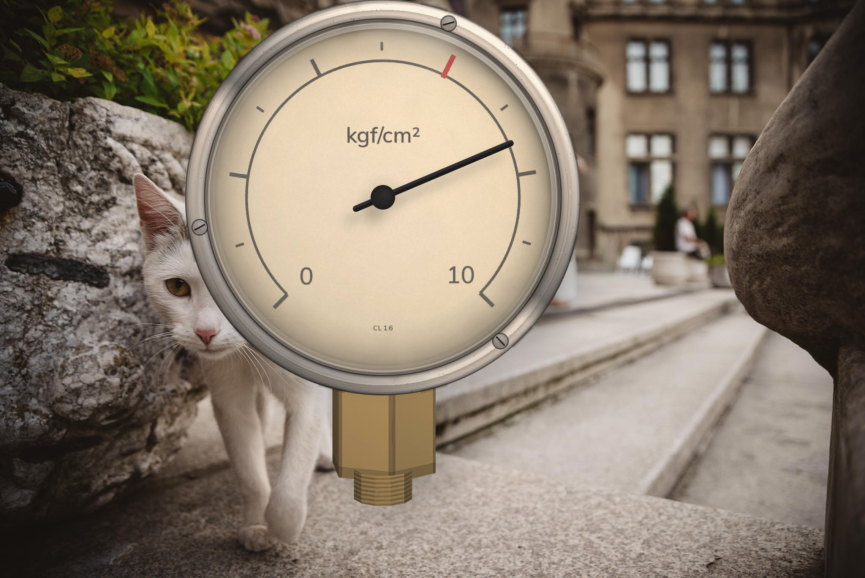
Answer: 7.5 kg/cm²
